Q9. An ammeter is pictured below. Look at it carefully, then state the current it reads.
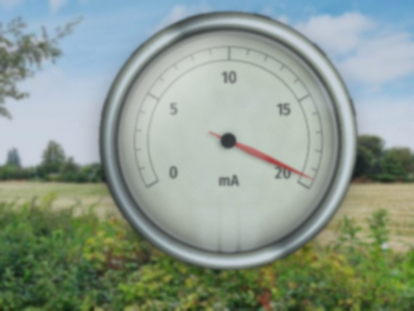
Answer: 19.5 mA
